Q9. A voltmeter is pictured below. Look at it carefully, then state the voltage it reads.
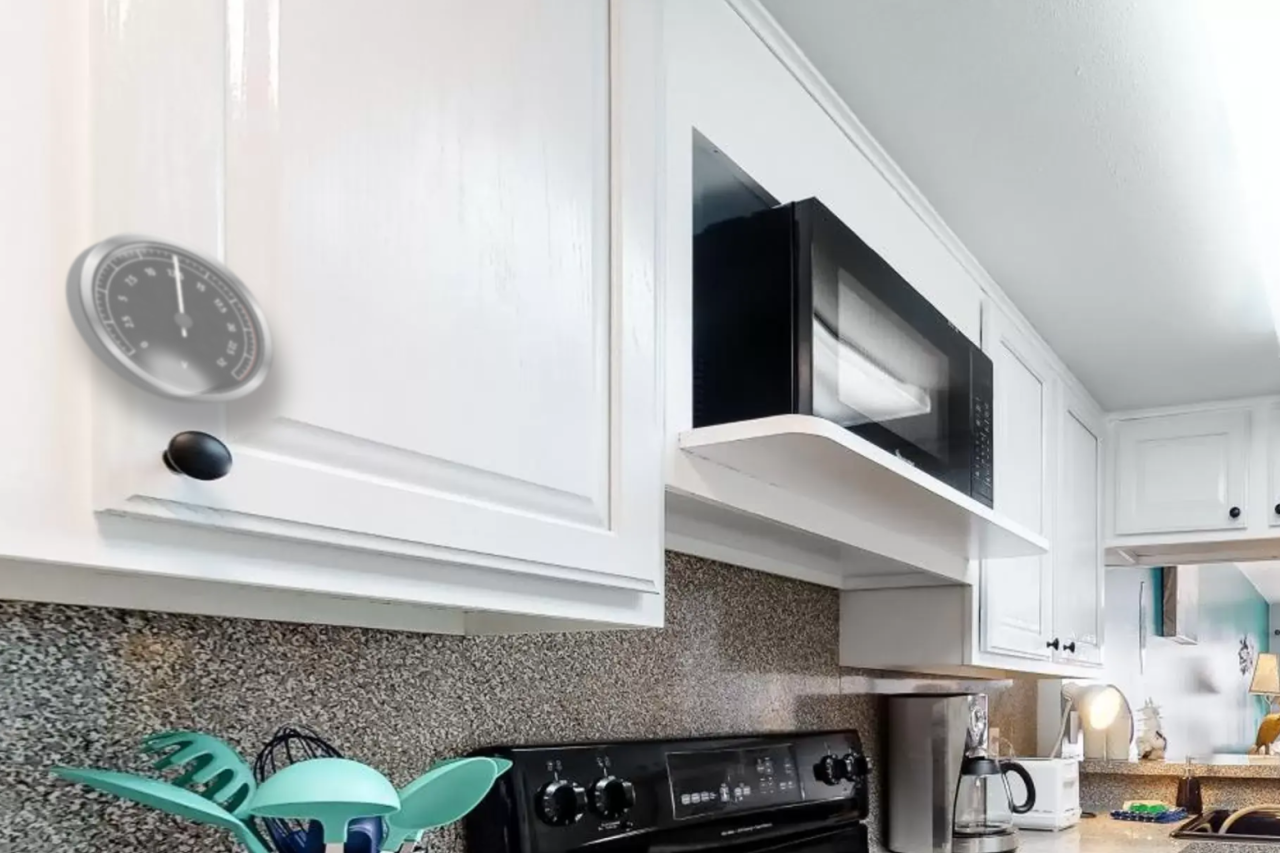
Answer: 12.5 V
